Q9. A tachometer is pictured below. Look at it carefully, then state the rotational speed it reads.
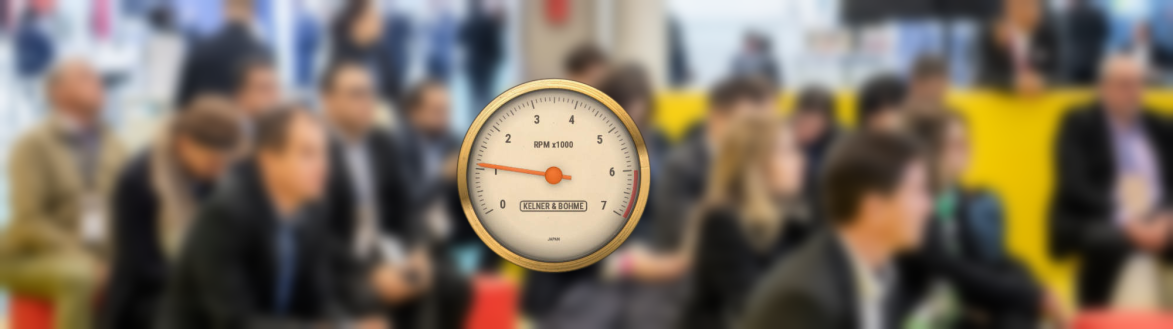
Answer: 1100 rpm
